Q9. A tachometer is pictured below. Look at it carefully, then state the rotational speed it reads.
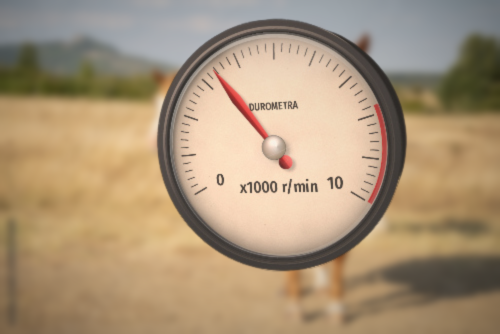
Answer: 3400 rpm
